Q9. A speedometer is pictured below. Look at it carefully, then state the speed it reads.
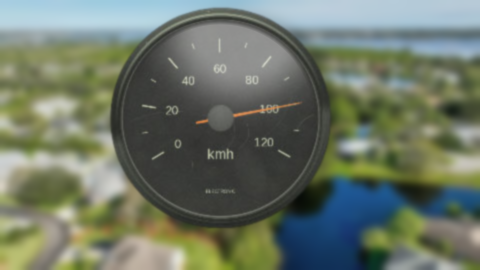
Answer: 100 km/h
